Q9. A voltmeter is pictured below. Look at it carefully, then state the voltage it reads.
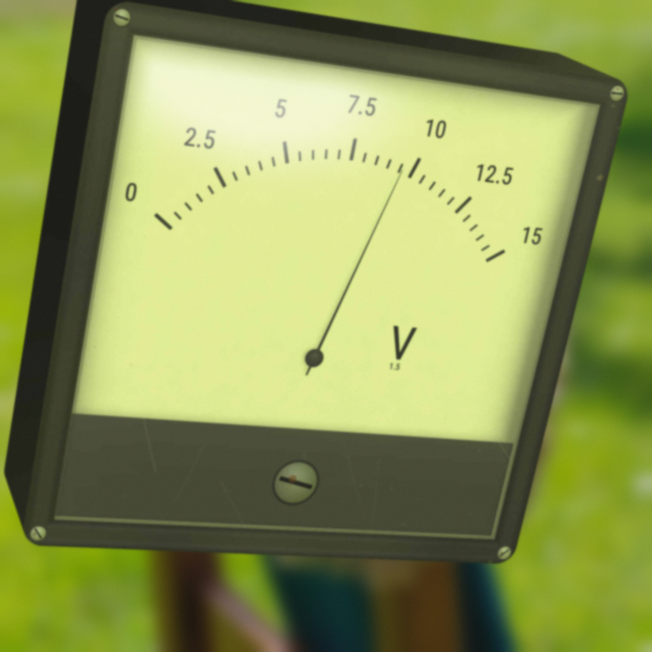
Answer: 9.5 V
